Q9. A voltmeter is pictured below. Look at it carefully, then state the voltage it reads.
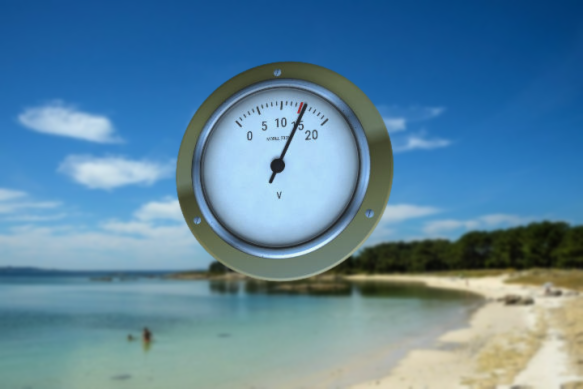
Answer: 15 V
